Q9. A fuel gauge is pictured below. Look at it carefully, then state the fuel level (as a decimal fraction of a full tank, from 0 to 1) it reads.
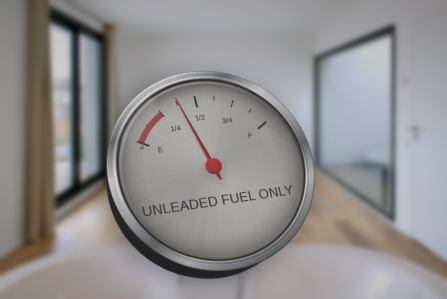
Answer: 0.375
